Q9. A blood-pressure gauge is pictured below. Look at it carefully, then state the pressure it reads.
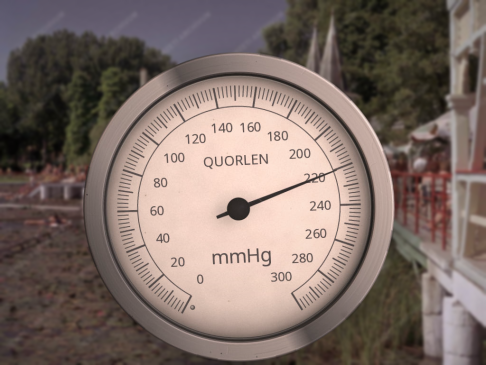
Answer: 220 mmHg
